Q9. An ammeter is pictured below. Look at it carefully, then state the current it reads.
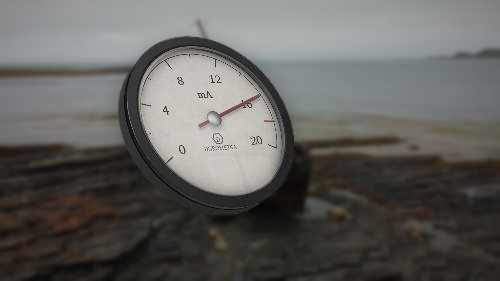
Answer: 16 mA
